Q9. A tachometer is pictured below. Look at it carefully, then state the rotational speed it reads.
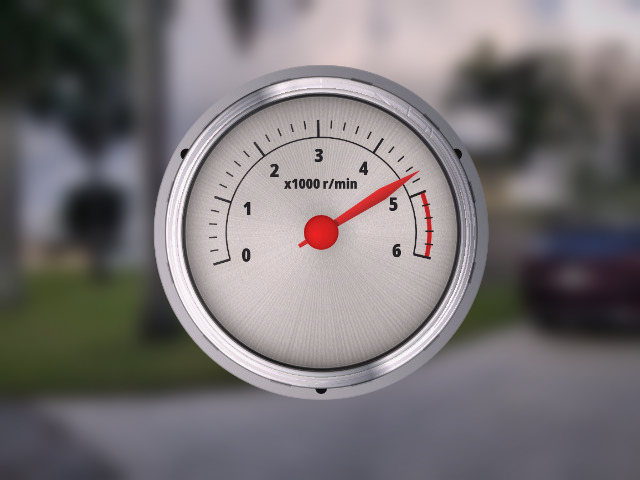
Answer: 4700 rpm
